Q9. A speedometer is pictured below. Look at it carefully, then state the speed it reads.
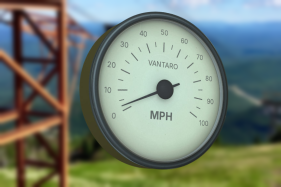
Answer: 2.5 mph
